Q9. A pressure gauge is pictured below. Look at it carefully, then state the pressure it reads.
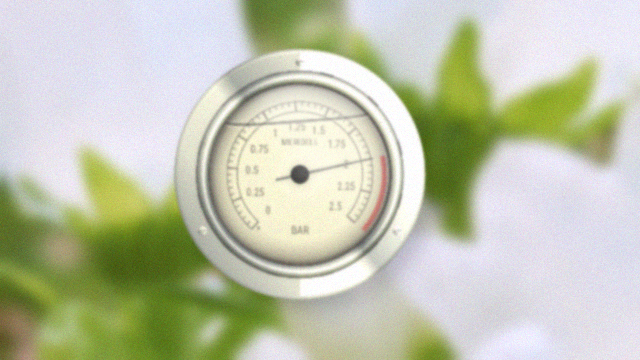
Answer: 2 bar
